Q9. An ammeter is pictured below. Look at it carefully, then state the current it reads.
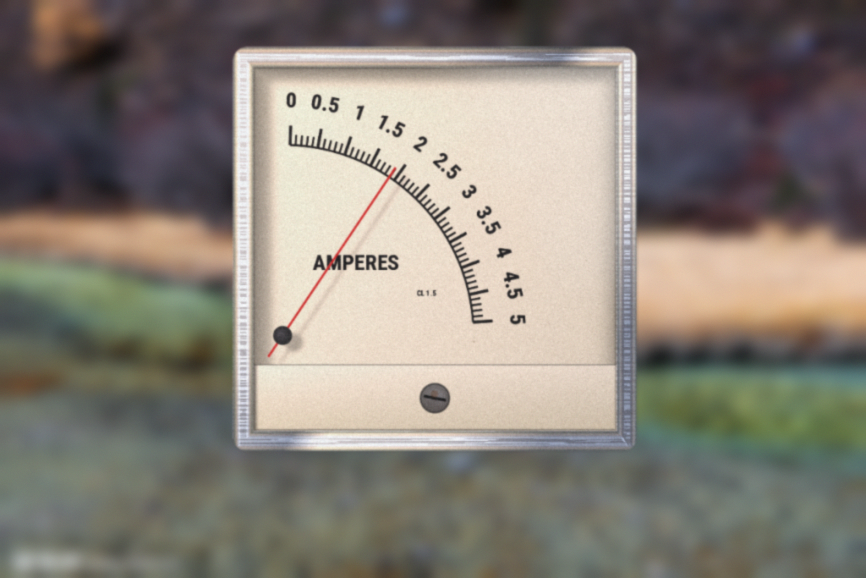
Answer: 1.9 A
